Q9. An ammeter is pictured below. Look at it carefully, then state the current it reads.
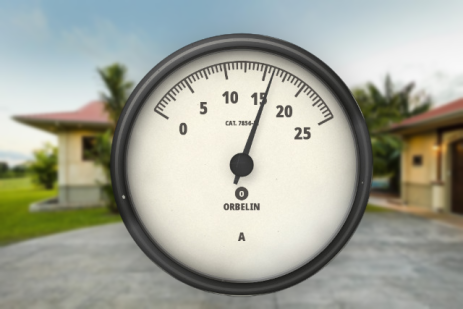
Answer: 16 A
